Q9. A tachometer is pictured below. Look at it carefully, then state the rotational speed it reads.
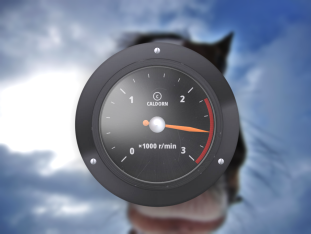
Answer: 2600 rpm
